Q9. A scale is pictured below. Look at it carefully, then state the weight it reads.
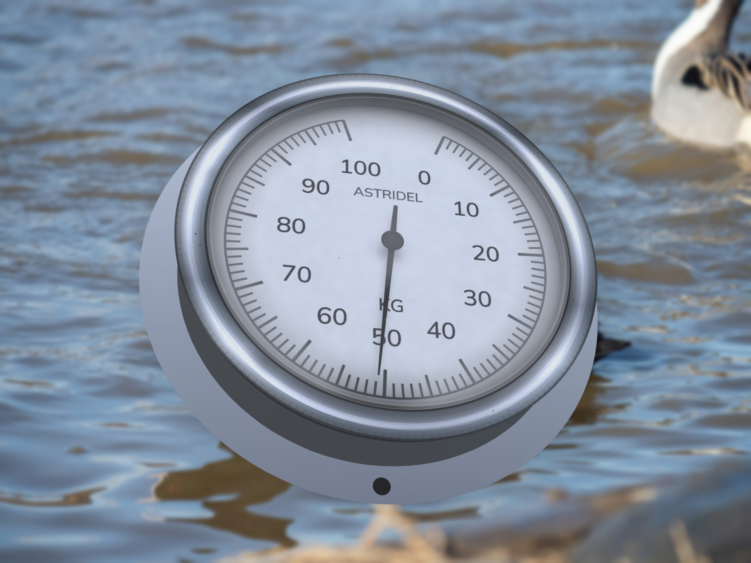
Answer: 51 kg
